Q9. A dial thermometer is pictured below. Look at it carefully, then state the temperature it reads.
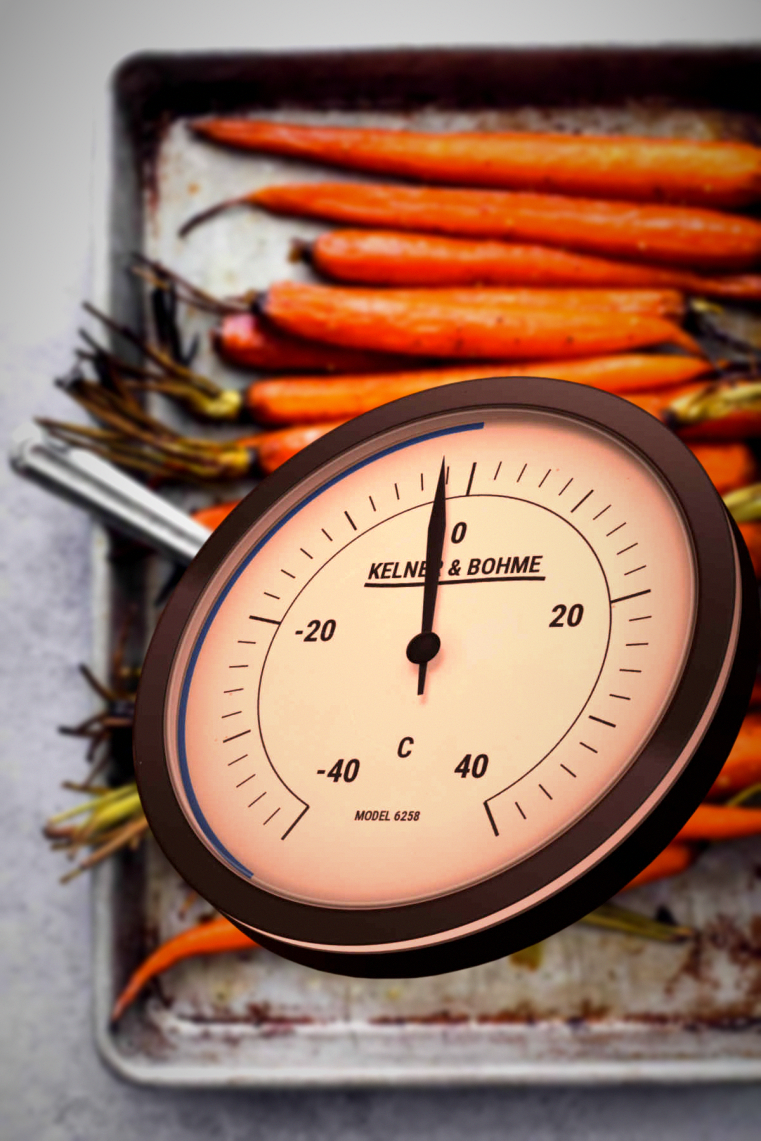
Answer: -2 °C
